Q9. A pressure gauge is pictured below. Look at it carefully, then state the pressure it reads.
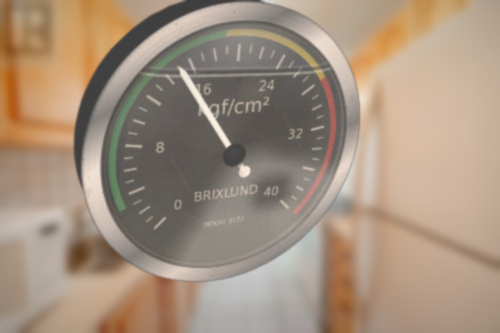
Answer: 15 kg/cm²
